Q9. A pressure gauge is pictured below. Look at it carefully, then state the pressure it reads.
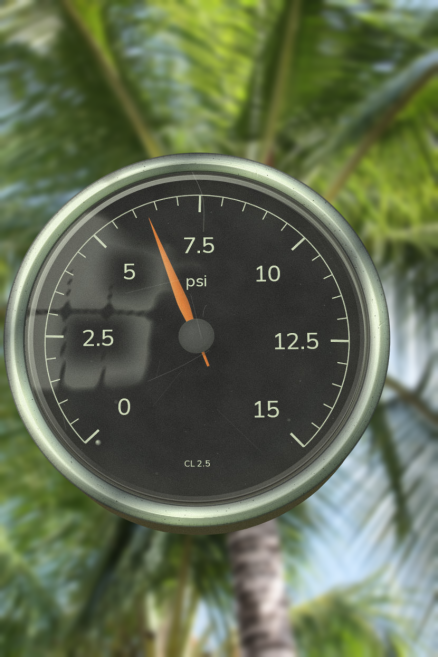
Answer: 6.25 psi
